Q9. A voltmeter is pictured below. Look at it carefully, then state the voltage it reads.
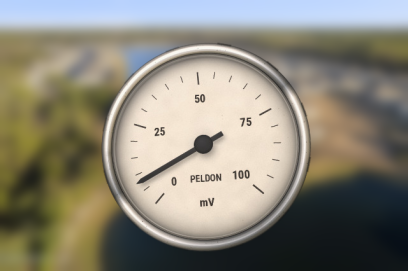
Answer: 7.5 mV
